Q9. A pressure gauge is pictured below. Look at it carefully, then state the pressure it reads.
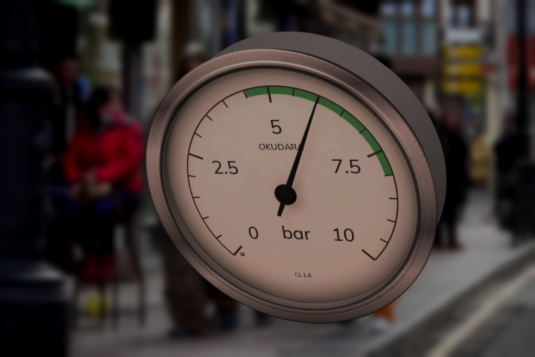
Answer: 6 bar
